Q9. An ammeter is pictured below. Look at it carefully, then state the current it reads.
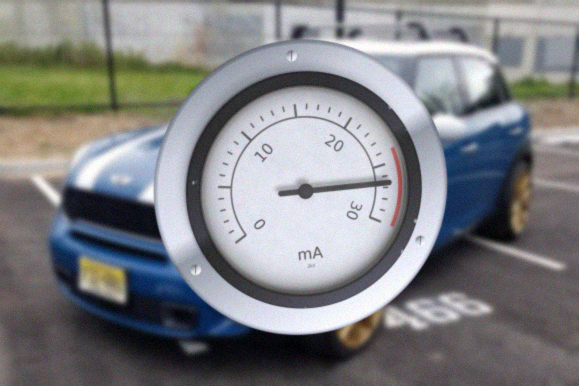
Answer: 26.5 mA
